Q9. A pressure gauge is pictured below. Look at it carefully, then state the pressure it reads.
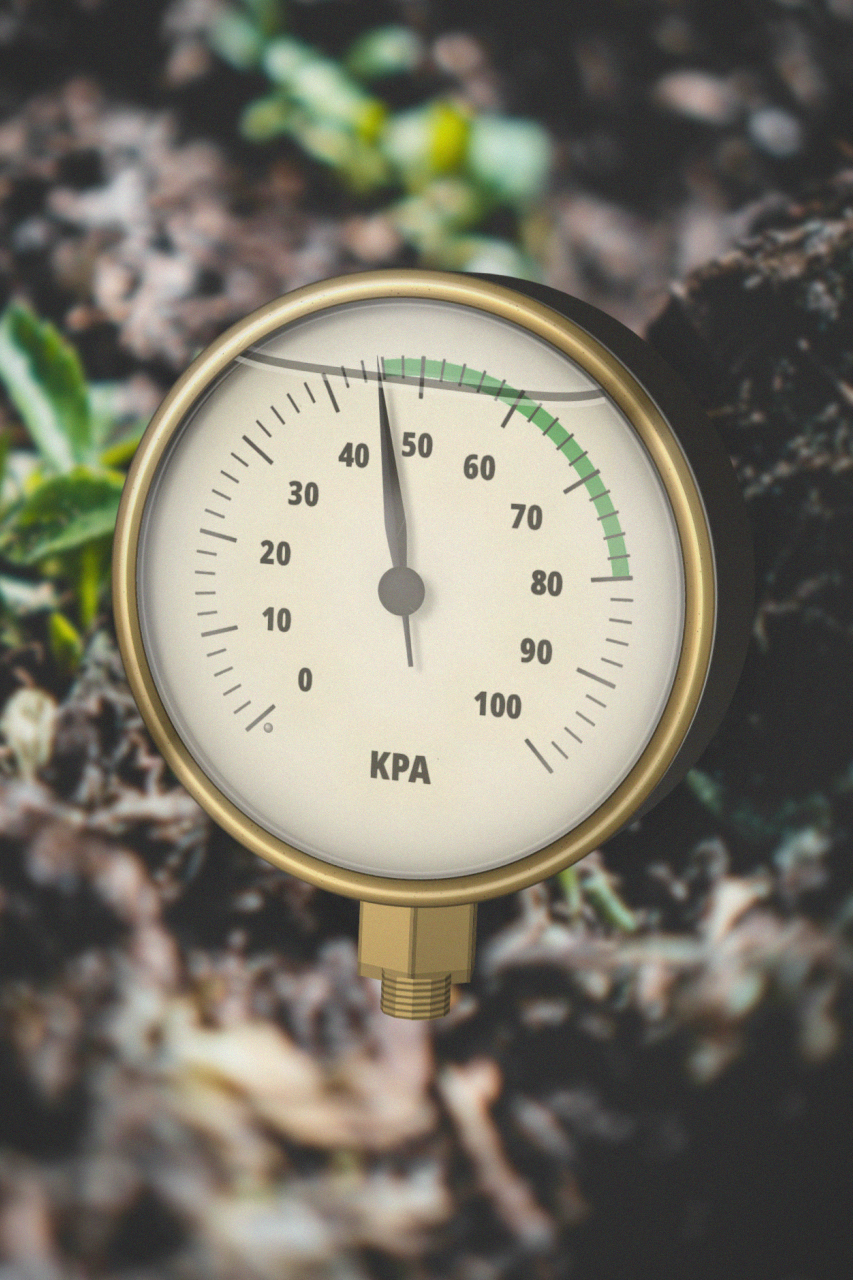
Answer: 46 kPa
